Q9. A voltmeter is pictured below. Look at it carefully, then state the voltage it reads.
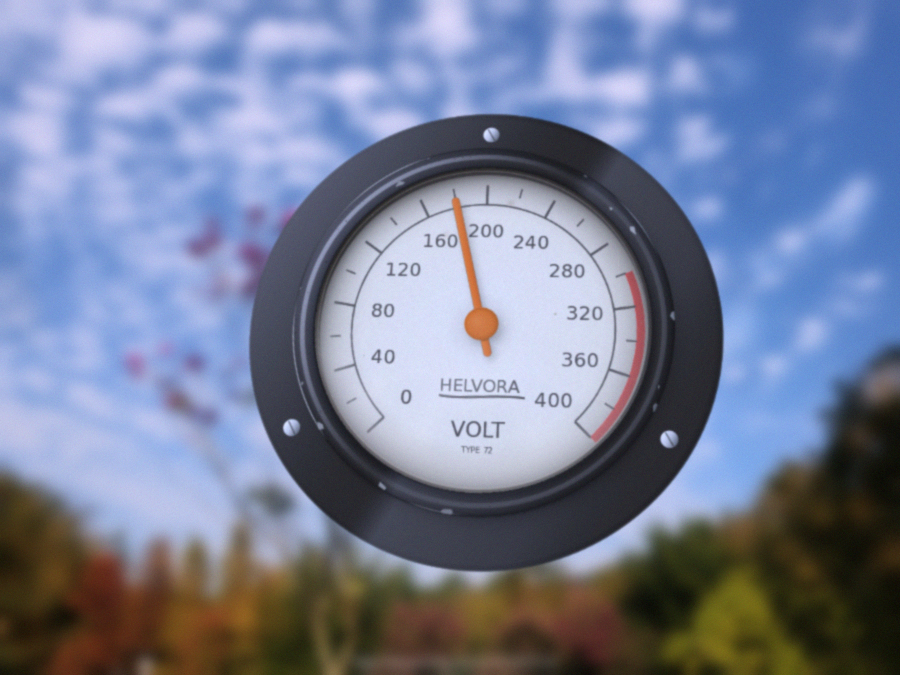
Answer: 180 V
